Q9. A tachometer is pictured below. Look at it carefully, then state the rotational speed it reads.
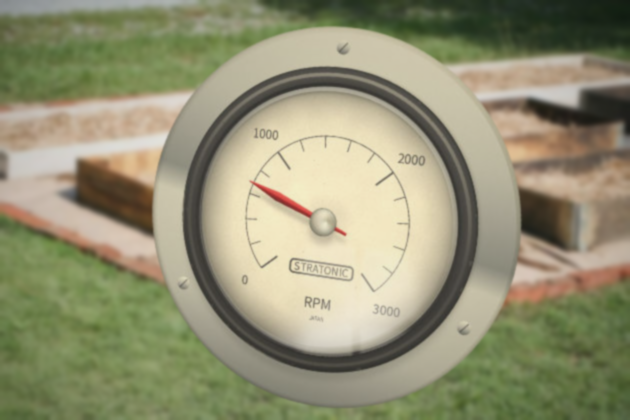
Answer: 700 rpm
